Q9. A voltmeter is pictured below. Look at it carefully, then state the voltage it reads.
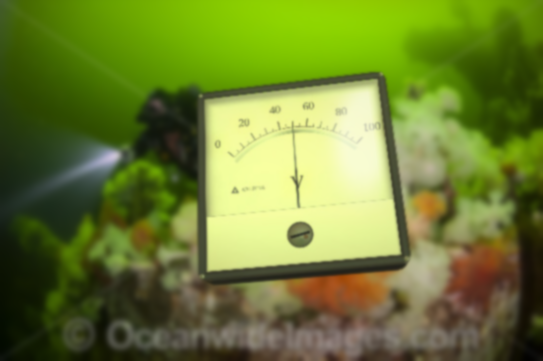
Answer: 50 V
